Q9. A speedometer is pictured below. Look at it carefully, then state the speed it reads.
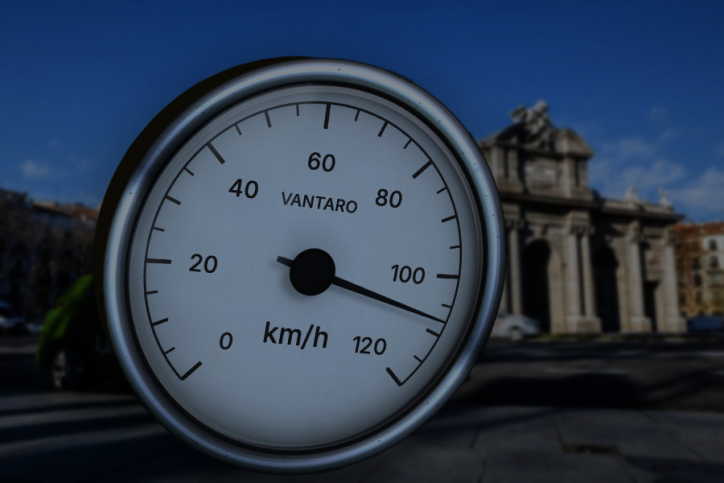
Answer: 107.5 km/h
